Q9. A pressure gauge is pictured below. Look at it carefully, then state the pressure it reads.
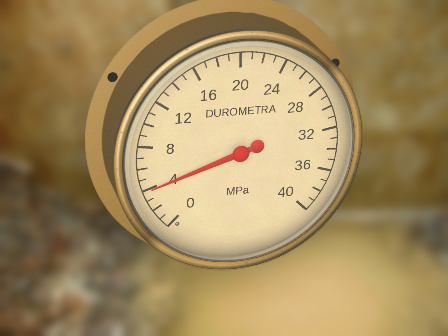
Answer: 4 MPa
